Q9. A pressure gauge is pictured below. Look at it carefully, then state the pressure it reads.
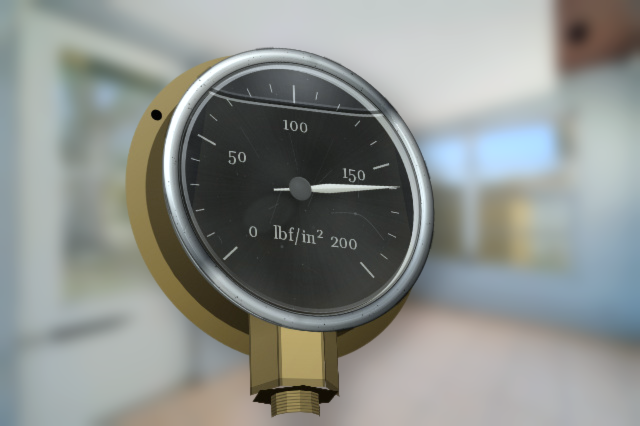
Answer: 160 psi
